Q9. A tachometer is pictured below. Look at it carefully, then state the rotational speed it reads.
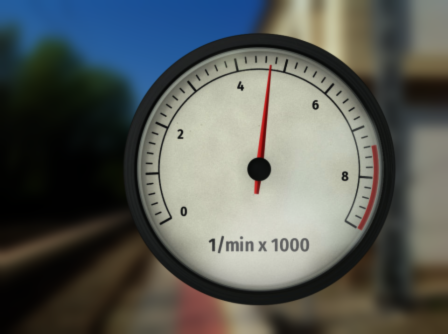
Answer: 4700 rpm
